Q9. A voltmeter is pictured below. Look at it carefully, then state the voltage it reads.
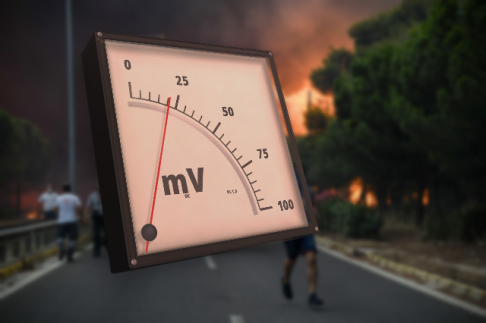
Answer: 20 mV
